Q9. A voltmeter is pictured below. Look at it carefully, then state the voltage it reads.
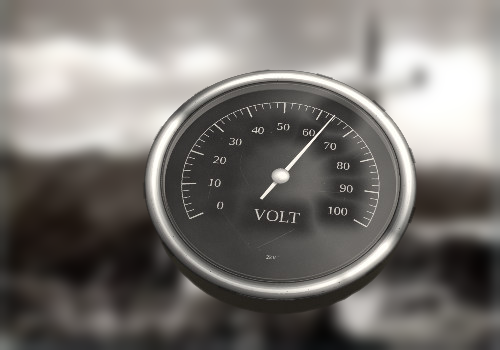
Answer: 64 V
